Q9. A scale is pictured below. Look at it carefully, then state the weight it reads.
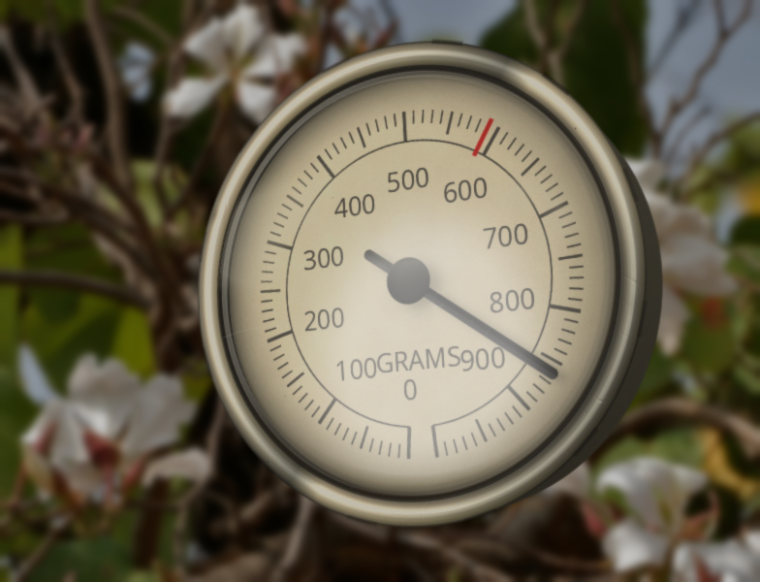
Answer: 860 g
